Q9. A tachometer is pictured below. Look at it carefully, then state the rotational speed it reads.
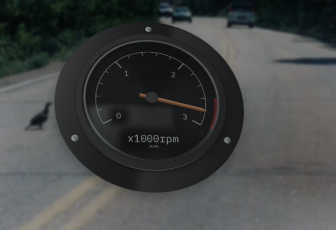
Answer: 2800 rpm
